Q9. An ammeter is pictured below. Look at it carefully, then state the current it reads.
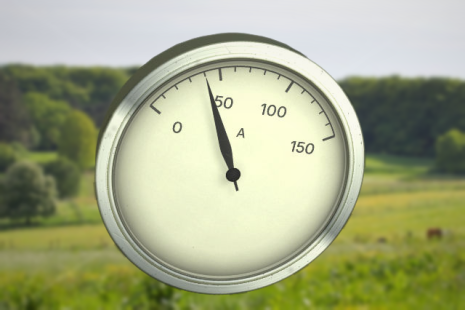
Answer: 40 A
